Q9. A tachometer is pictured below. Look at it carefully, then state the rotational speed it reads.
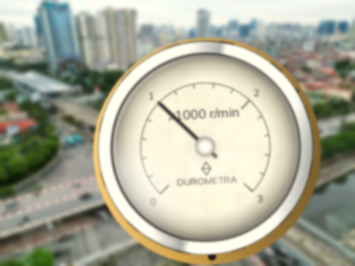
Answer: 1000 rpm
